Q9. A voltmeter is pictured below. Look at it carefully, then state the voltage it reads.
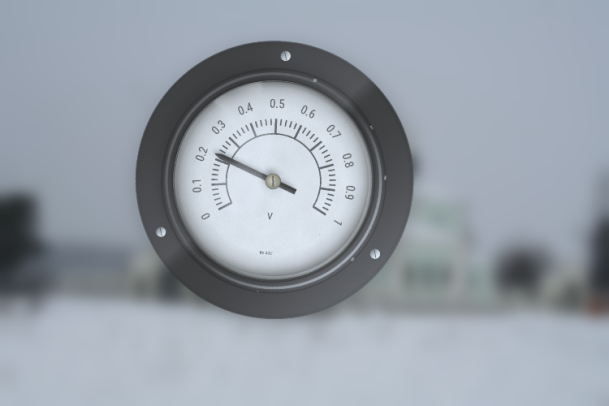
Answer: 0.22 V
